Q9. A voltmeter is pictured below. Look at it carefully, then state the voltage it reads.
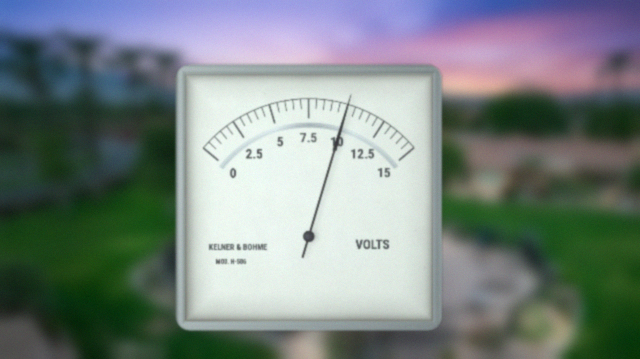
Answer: 10 V
